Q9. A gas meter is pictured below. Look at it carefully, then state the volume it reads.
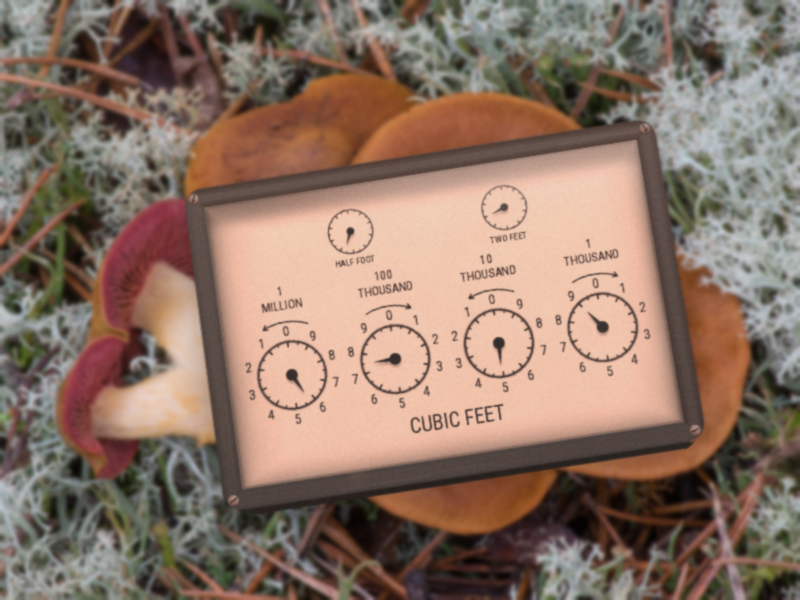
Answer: 574900 ft³
